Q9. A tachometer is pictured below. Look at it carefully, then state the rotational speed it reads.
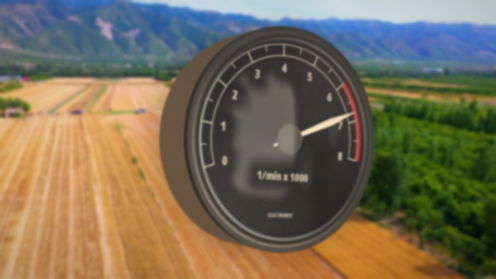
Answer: 6750 rpm
